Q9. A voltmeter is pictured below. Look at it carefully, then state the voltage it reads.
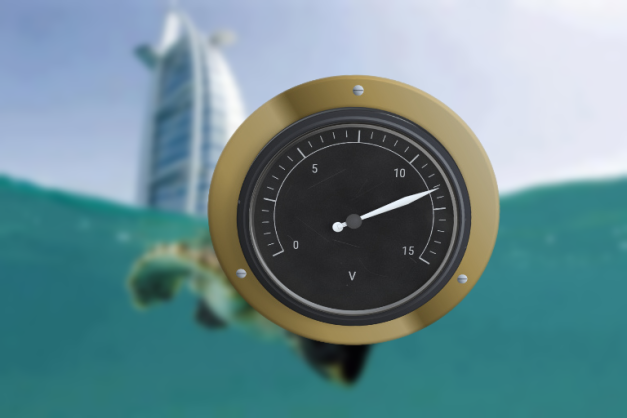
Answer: 11.5 V
